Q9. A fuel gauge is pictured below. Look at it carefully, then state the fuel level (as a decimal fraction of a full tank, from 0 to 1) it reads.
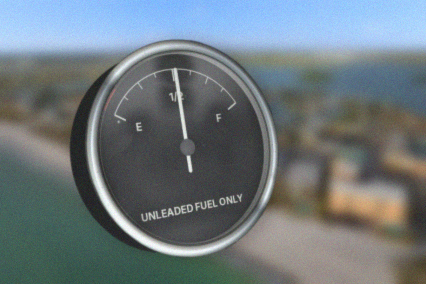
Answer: 0.5
